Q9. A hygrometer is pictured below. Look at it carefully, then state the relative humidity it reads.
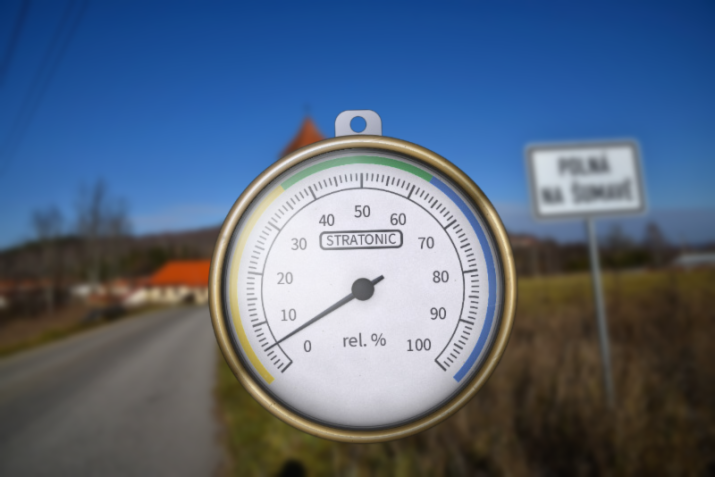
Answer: 5 %
